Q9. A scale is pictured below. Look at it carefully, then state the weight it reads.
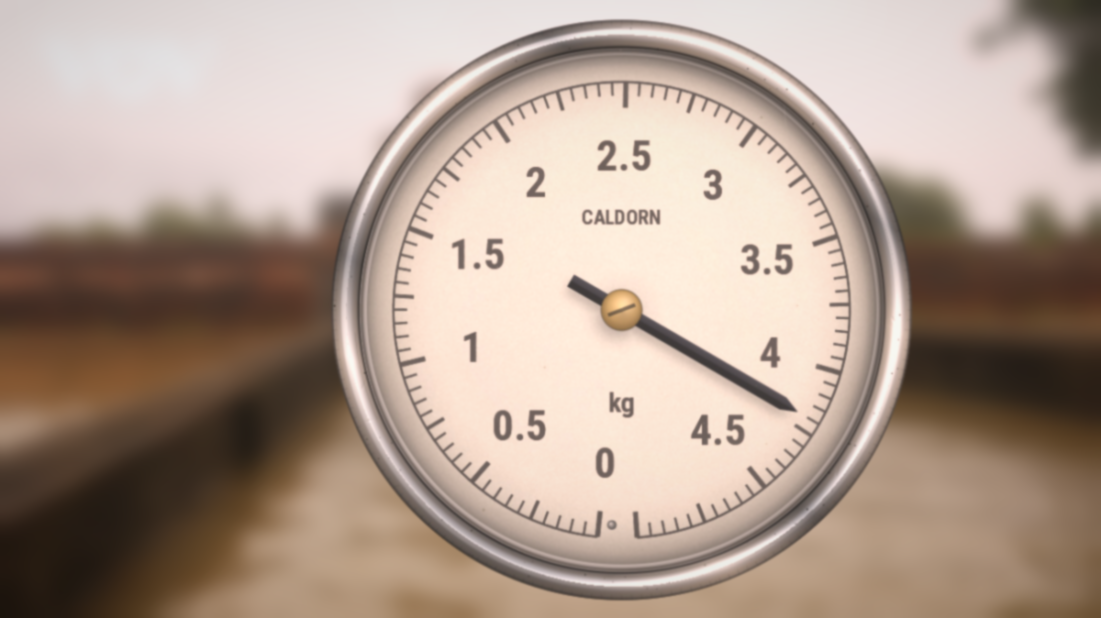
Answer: 4.2 kg
